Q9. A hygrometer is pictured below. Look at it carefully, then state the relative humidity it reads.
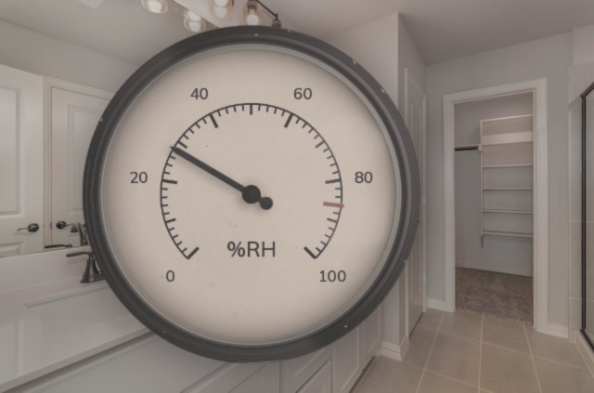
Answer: 28 %
